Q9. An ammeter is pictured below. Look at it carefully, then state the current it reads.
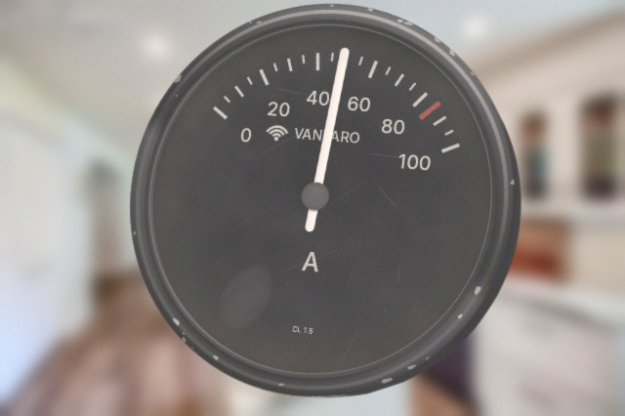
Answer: 50 A
